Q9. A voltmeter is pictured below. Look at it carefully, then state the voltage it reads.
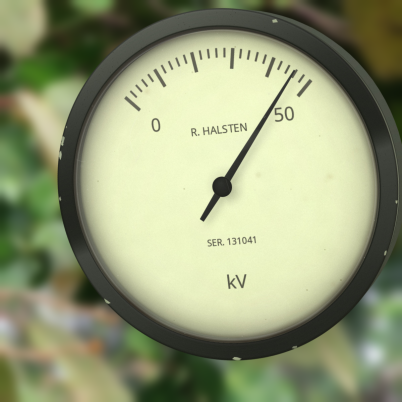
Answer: 46 kV
